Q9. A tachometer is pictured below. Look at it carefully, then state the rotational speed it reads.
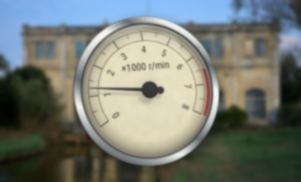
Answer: 1250 rpm
